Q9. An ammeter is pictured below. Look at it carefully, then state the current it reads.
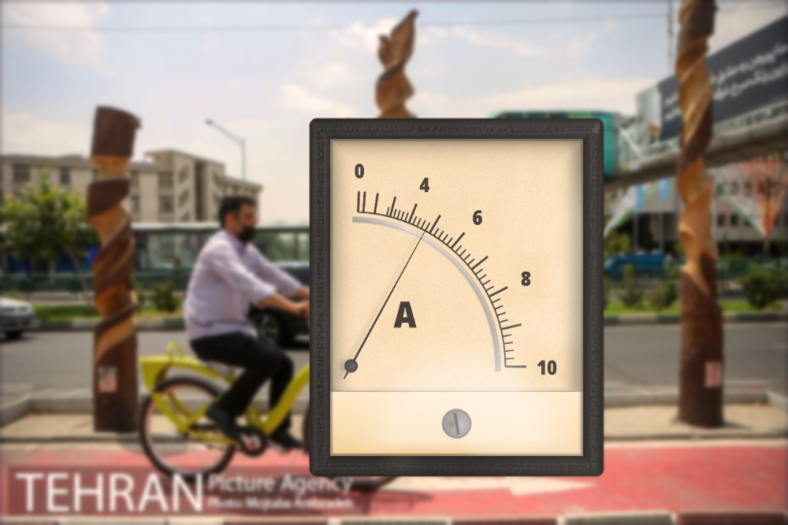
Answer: 4.8 A
